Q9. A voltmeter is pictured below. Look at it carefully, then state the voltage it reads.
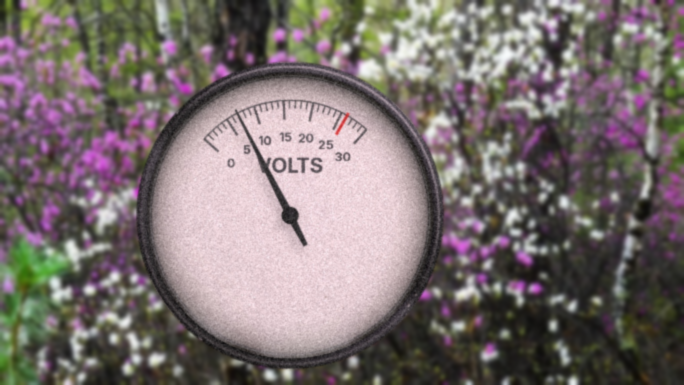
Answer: 7 V
